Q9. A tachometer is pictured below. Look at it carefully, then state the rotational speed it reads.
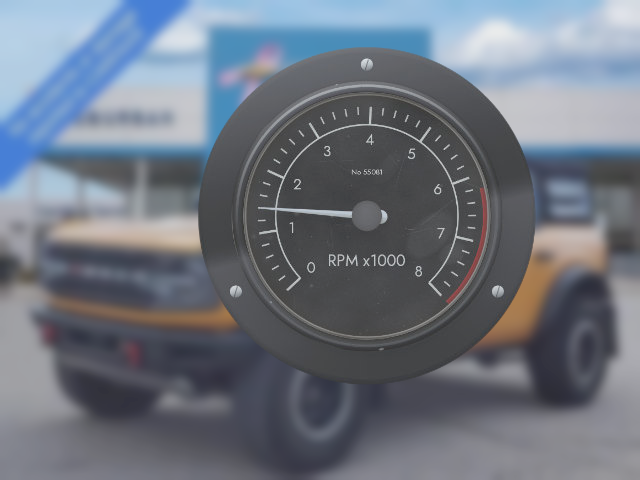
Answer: 1400 rpm
